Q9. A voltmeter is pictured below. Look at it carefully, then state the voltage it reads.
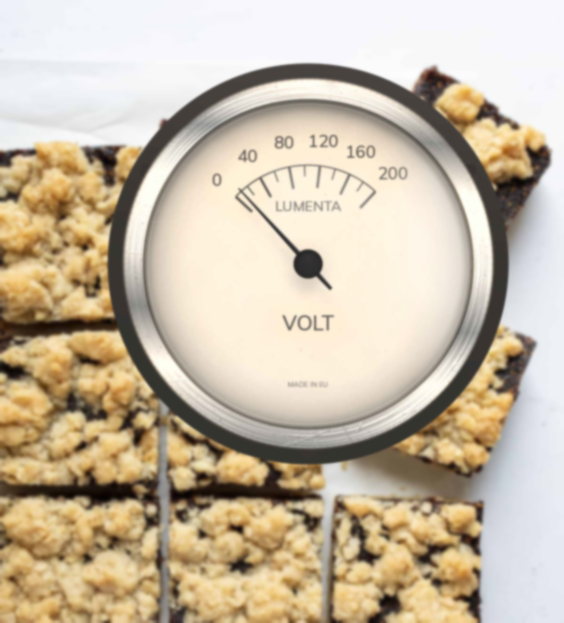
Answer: 10 V
